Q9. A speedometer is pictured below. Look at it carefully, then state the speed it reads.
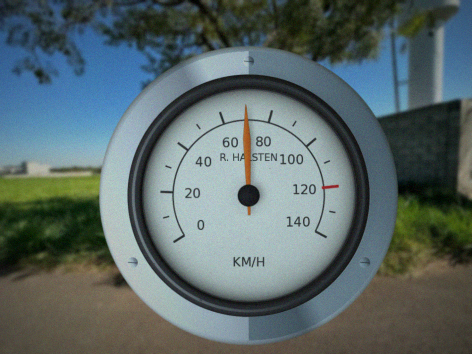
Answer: 70 km/h
